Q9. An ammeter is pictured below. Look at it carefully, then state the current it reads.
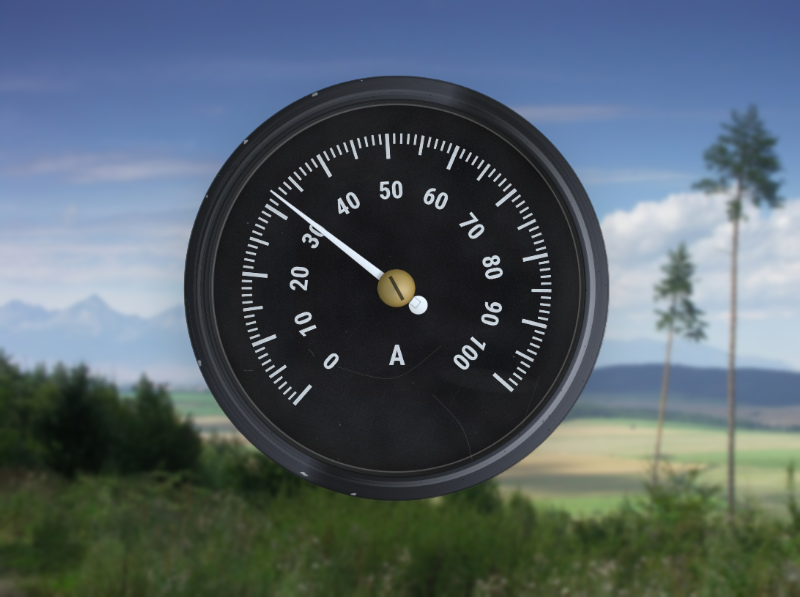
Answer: 32 A
